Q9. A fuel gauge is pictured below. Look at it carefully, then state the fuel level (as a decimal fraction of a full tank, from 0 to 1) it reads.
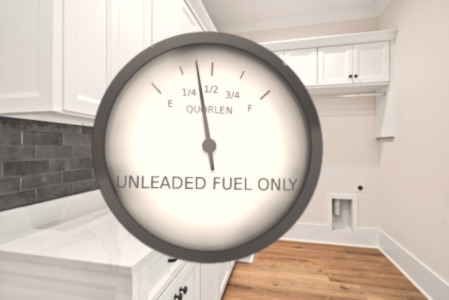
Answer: 0.375
